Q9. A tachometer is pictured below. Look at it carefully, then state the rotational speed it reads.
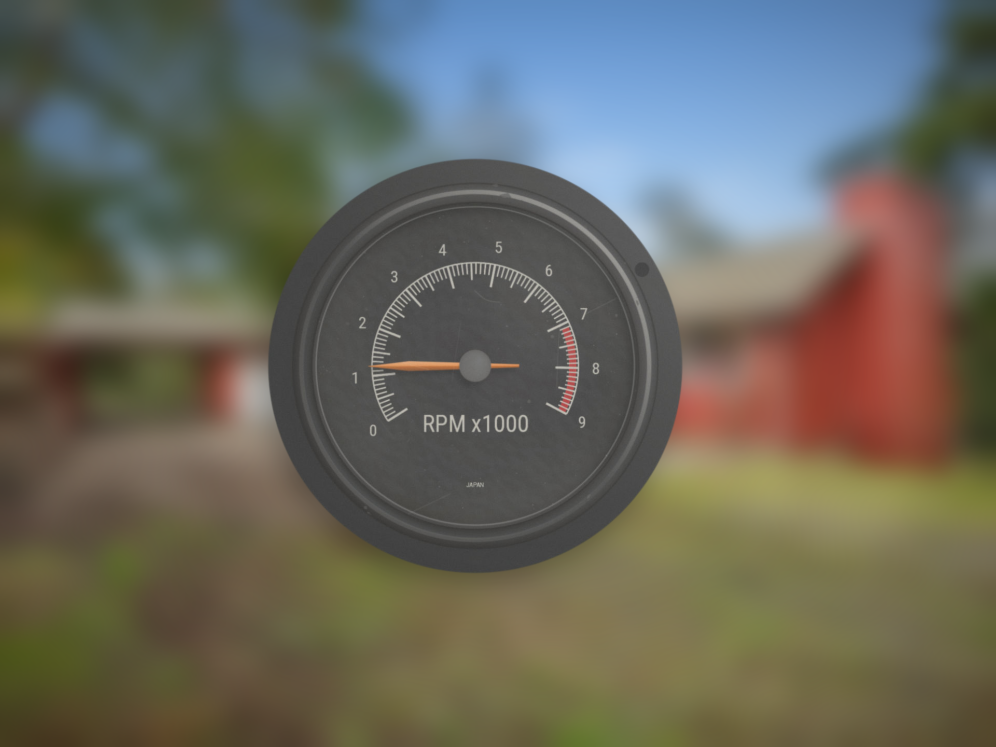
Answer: 1200 rpm
